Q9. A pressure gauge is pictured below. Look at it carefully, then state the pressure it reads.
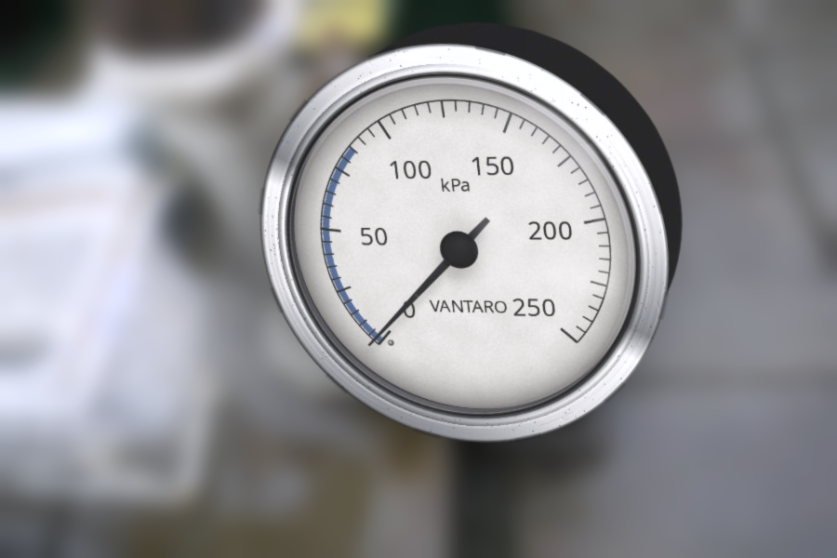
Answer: 2.5 kPa
